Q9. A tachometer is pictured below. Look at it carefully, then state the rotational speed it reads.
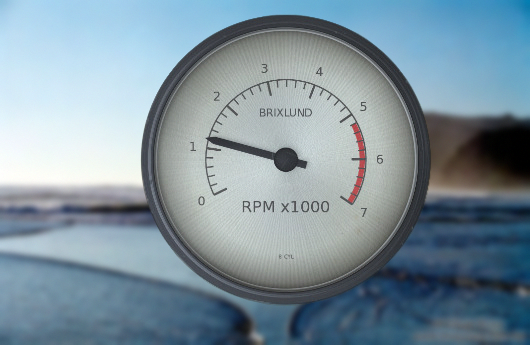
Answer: 1200 rpm
